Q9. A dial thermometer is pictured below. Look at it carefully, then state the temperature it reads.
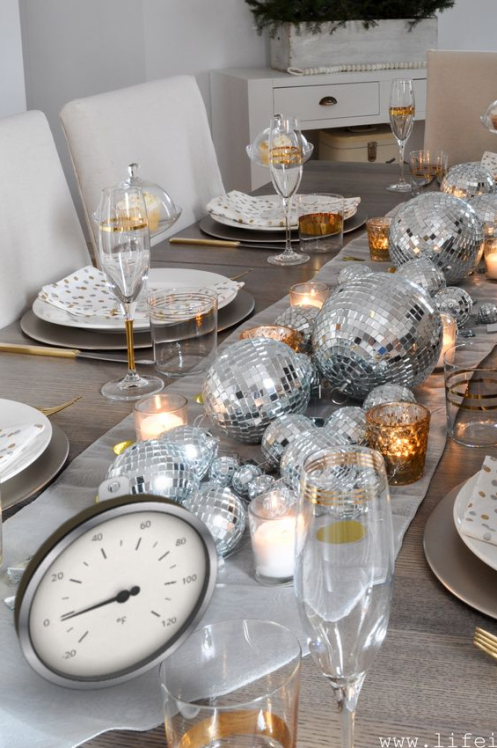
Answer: 0 °F
